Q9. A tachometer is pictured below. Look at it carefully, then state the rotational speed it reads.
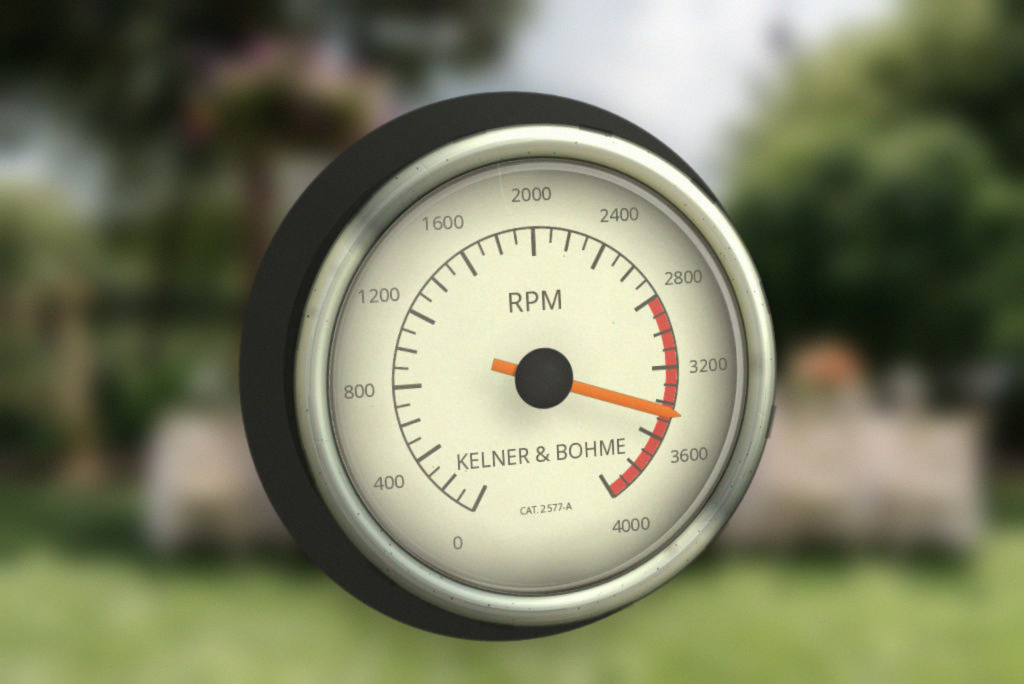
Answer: 3450 rpm
